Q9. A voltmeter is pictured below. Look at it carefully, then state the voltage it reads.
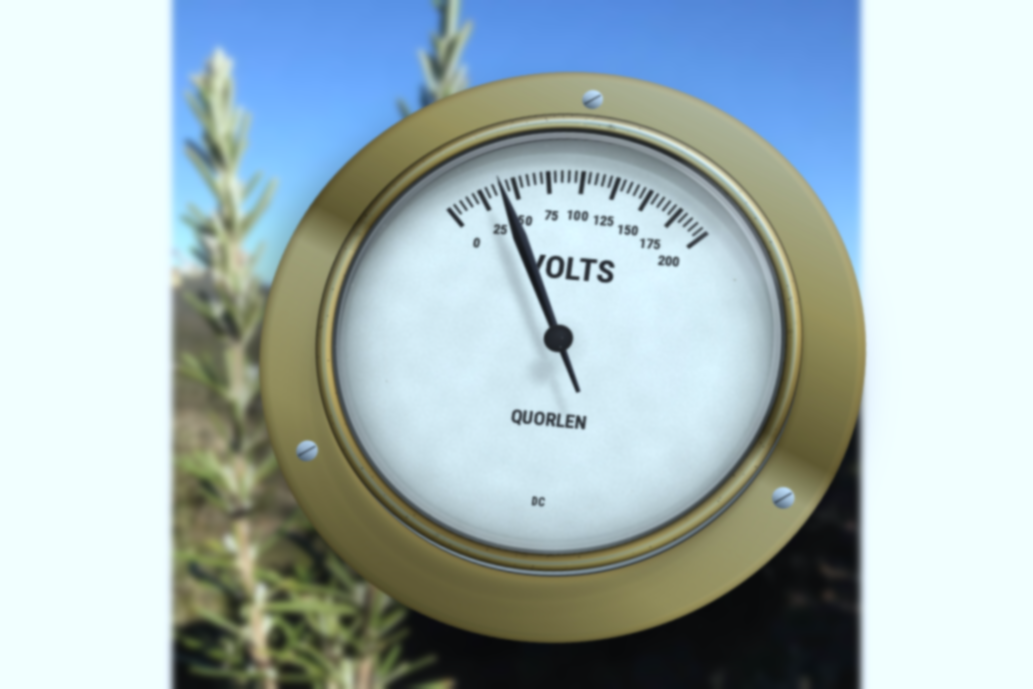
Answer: 40 V
